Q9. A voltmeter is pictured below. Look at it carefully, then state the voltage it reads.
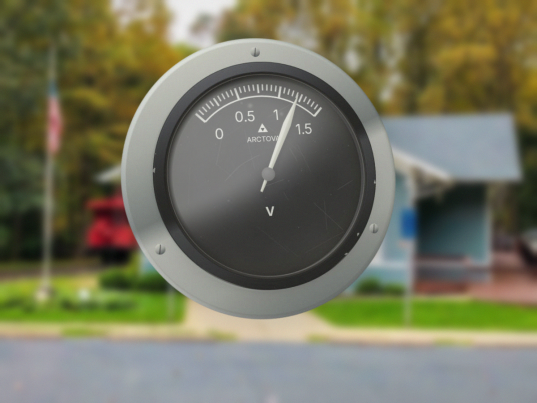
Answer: 1.2 V
